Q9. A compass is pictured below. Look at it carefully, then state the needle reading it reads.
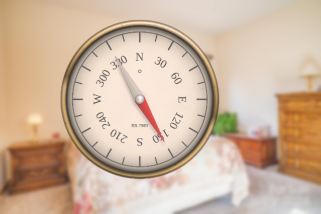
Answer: 150 °
